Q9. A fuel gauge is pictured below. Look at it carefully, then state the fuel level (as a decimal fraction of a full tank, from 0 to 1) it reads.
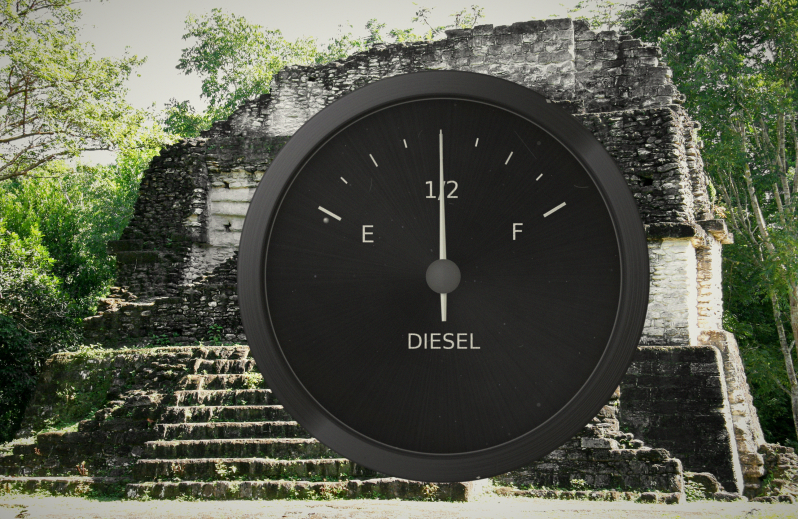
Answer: 0.5
